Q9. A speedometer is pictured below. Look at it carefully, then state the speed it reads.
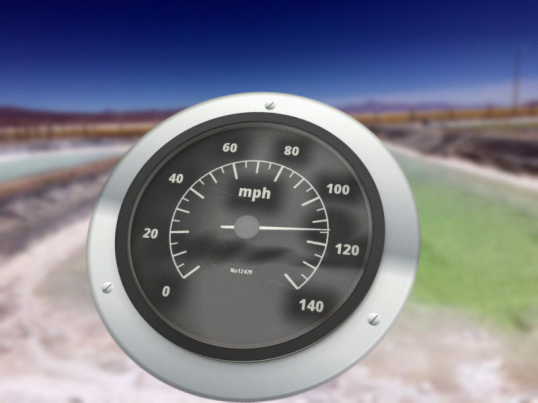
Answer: 115 mph
